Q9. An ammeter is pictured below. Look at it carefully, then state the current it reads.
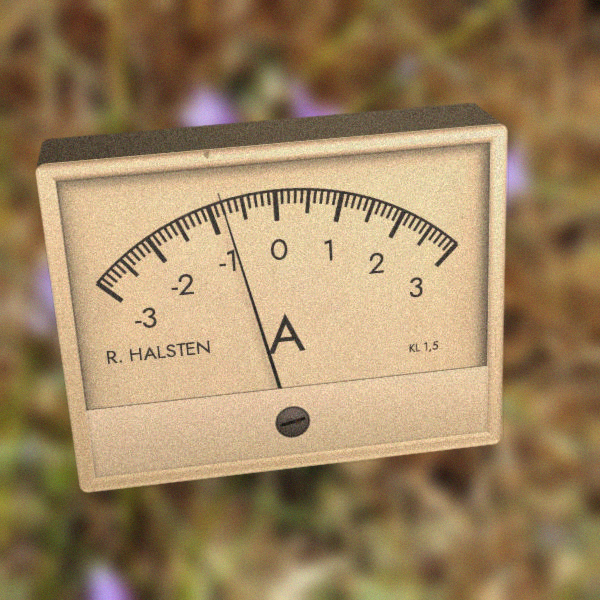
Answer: -0.8 A
